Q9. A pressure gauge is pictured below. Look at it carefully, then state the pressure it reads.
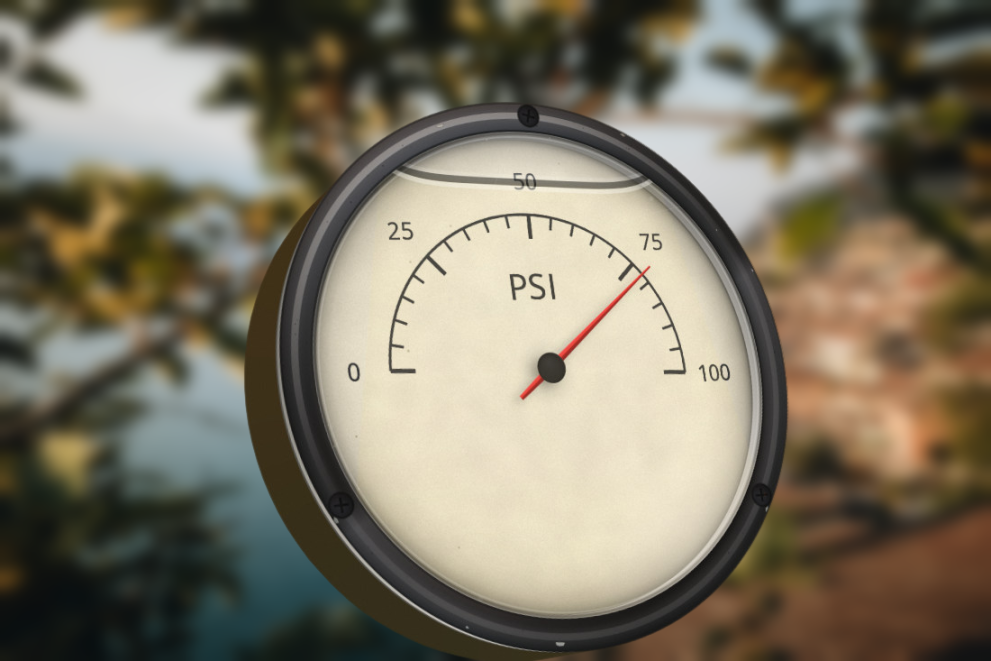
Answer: 77.5 psi
